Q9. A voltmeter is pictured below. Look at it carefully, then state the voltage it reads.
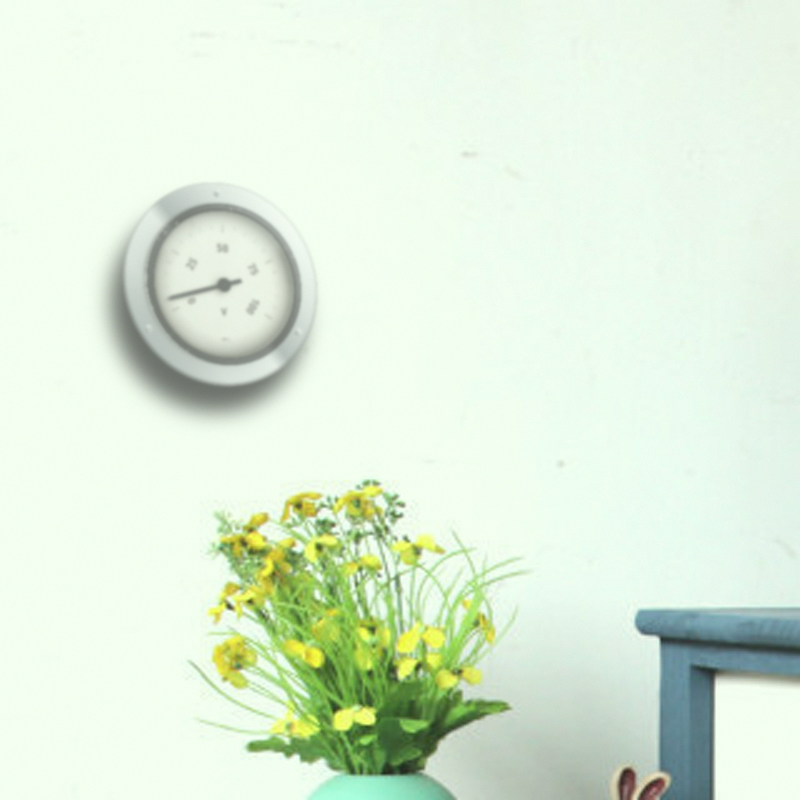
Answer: 5 V
